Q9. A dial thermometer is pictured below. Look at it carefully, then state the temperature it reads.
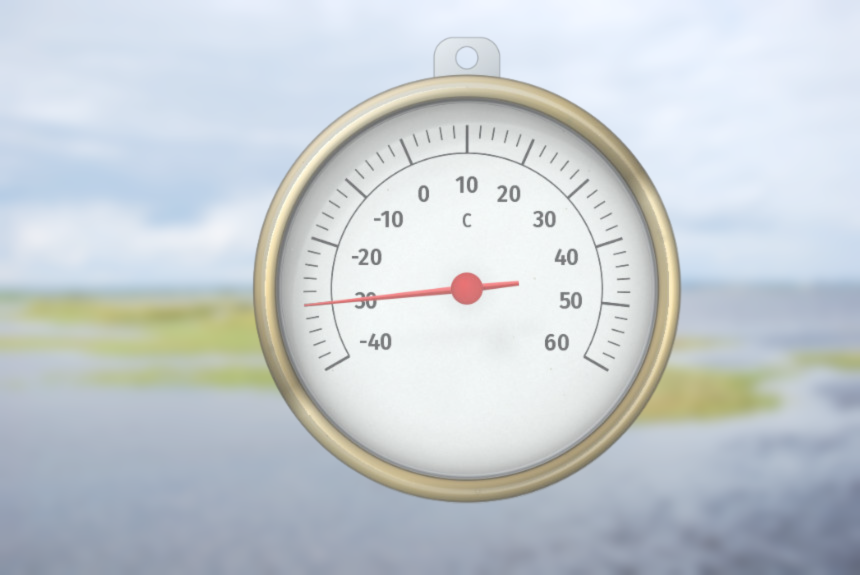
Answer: -30 °C
